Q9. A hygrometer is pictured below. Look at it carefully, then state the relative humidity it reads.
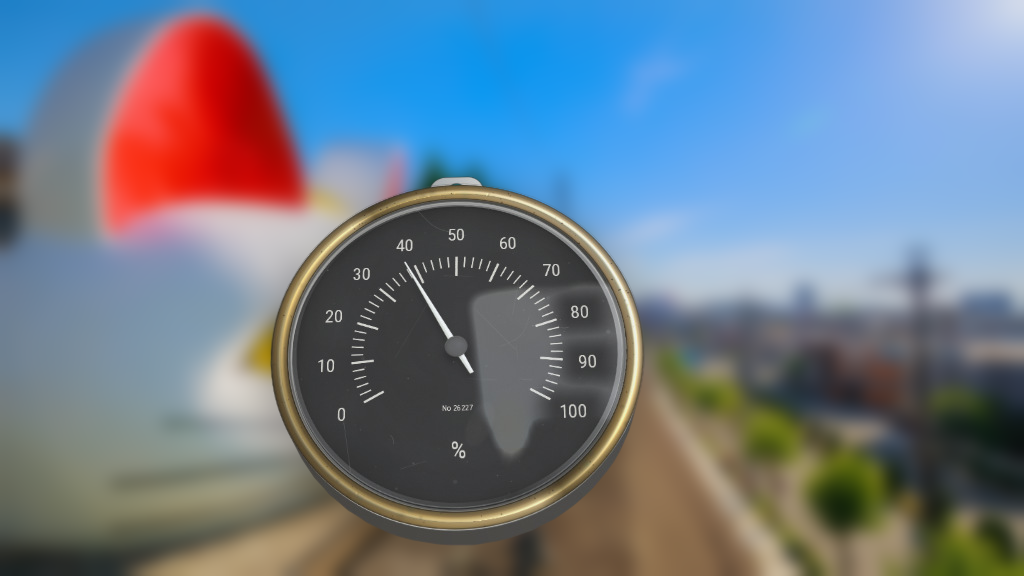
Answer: 38 %
